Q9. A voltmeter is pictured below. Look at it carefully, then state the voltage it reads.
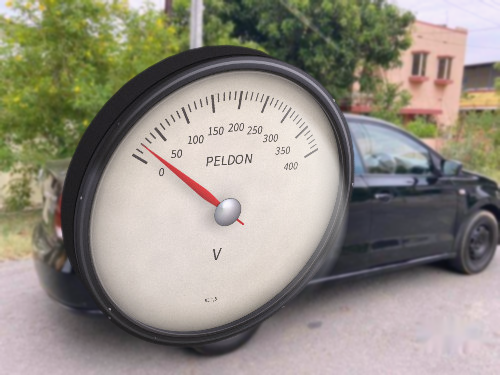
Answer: 20 V
